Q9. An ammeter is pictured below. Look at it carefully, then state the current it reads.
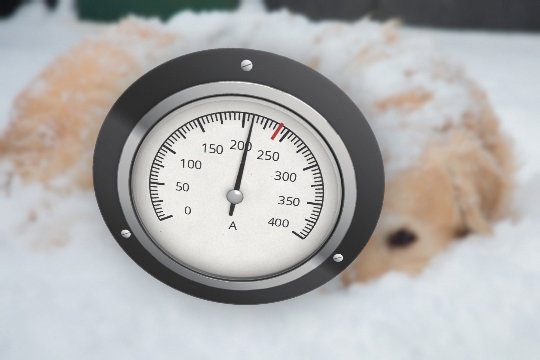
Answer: 210 A
